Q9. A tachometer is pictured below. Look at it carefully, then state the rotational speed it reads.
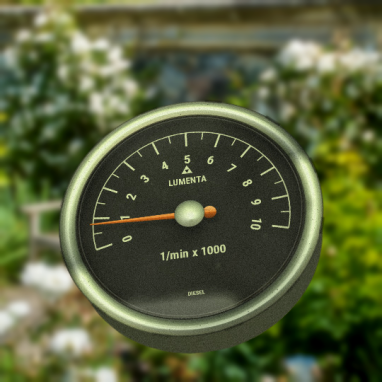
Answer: 750 rpm
